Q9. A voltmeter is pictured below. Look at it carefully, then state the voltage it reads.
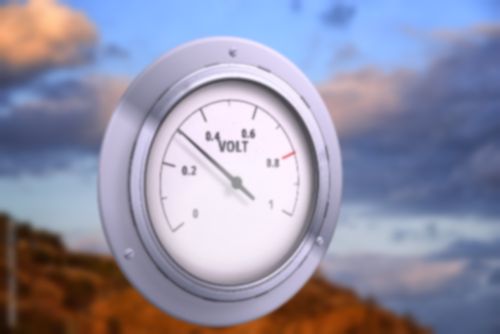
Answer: 0.3 V
